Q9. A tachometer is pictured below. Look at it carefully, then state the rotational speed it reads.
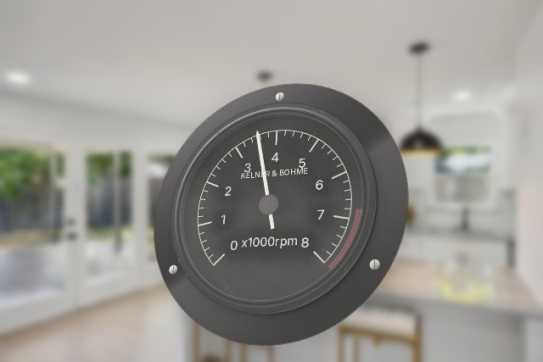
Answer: 3600 rpm
